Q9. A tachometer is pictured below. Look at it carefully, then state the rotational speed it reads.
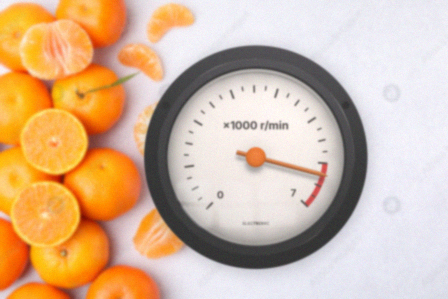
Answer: 6250 rpm
